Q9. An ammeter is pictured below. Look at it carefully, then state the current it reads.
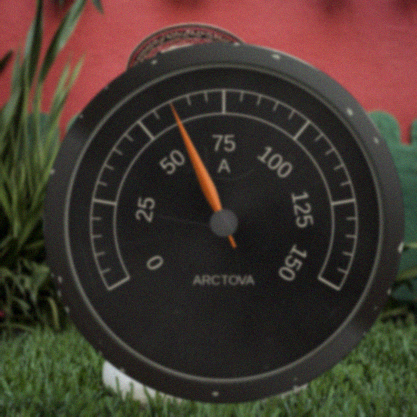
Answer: 60 A
